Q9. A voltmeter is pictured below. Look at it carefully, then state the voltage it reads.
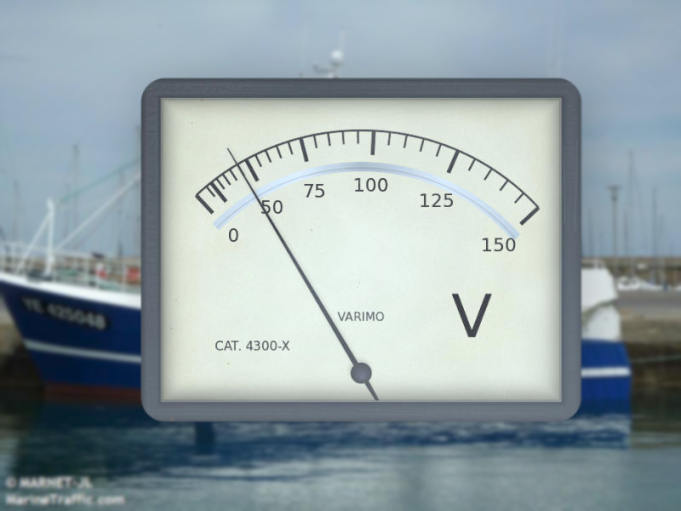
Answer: 45 V
